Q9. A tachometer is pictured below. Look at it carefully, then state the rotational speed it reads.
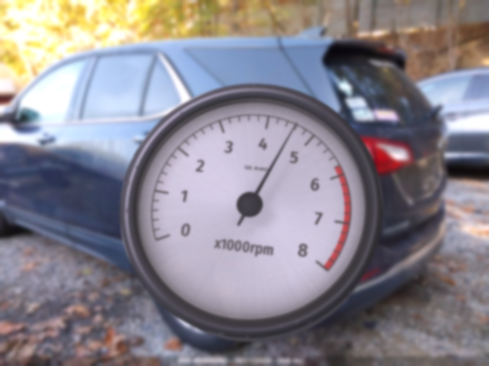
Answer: 4600 rpm
